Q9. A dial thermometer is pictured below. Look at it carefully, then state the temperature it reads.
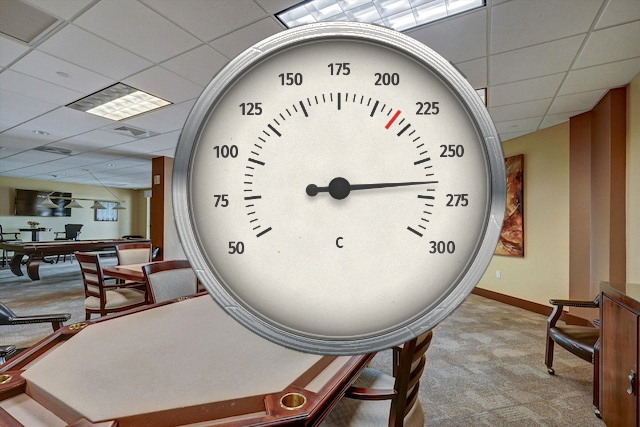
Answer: 265 °C
